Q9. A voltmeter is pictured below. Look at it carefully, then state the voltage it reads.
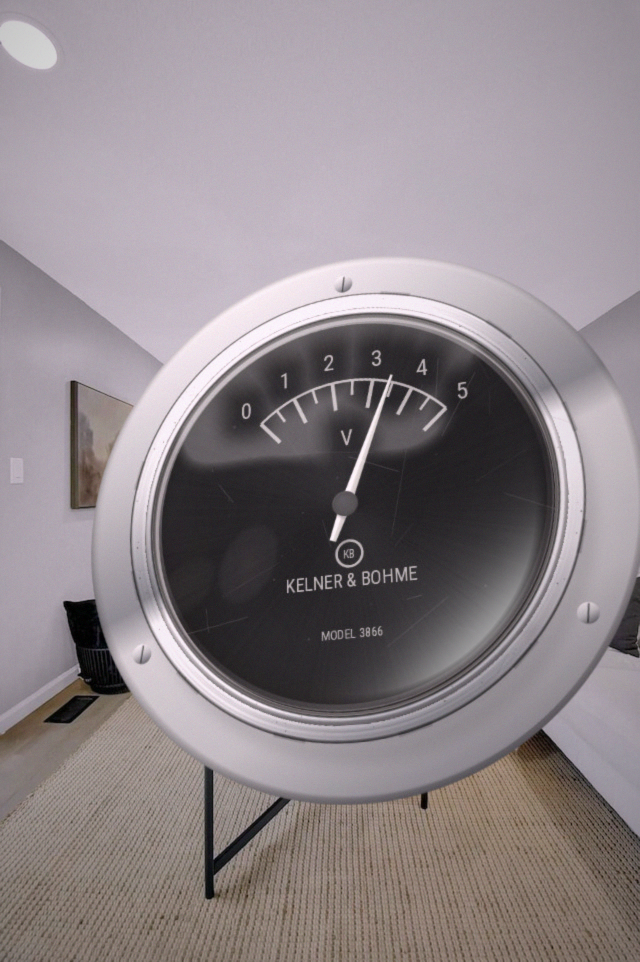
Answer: 3.5 V
